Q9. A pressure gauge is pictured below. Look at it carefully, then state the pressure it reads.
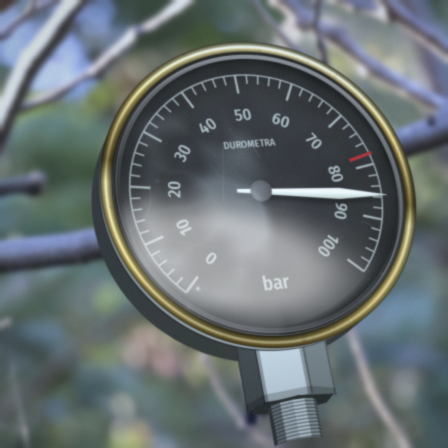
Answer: 86 bar
